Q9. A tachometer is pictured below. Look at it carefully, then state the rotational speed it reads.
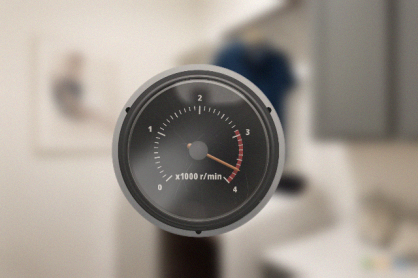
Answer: 3700 rpm
